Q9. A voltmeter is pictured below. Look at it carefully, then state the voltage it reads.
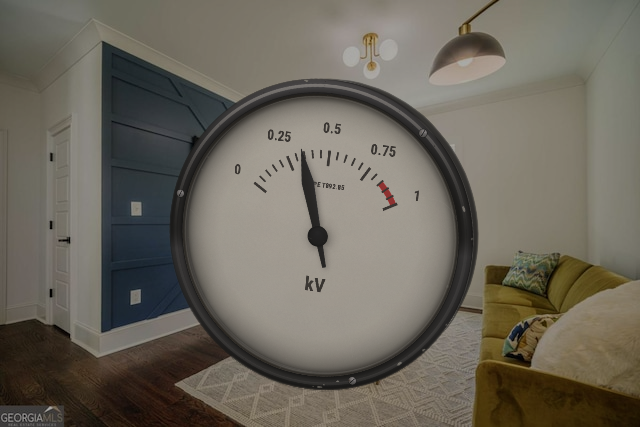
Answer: 0.35 kV
